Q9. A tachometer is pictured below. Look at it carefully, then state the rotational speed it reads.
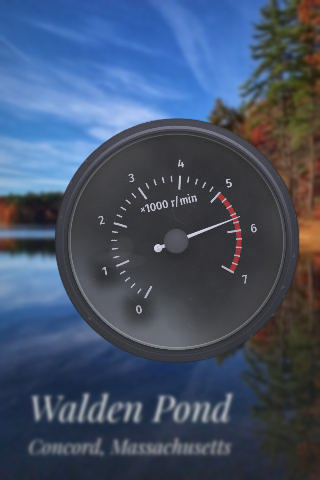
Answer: 5700 rpm
